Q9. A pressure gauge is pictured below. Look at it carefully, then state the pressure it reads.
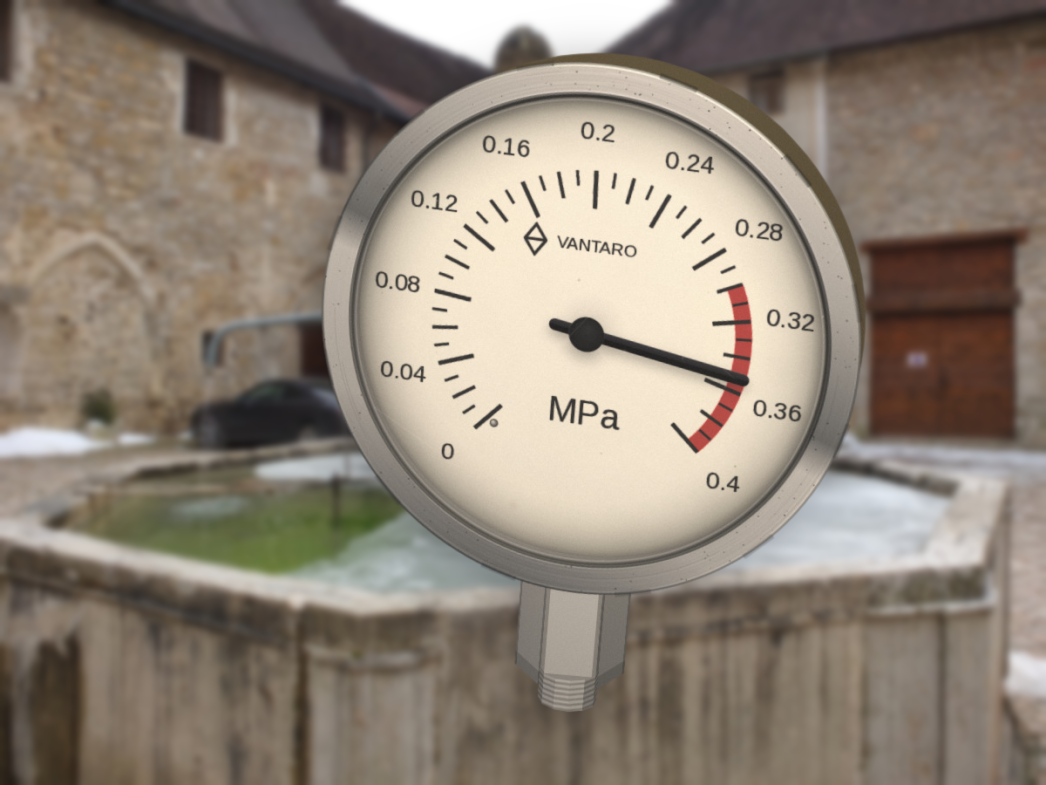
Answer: 0.35 MPa
